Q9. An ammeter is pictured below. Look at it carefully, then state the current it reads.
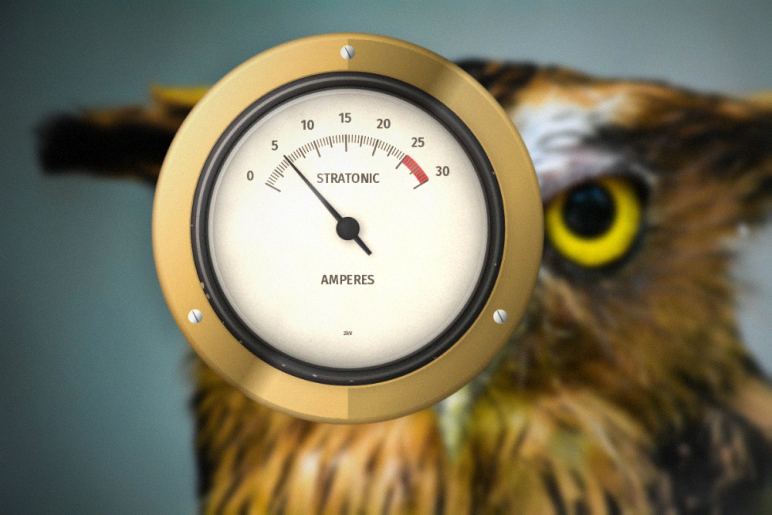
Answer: 5 A
